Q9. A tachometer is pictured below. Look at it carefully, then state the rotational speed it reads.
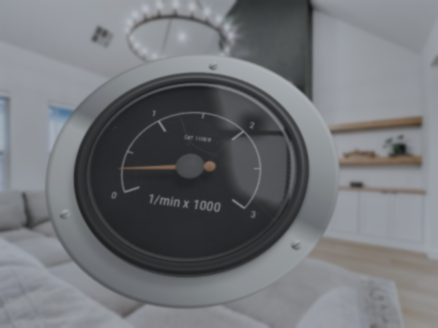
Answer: 250 rpm
